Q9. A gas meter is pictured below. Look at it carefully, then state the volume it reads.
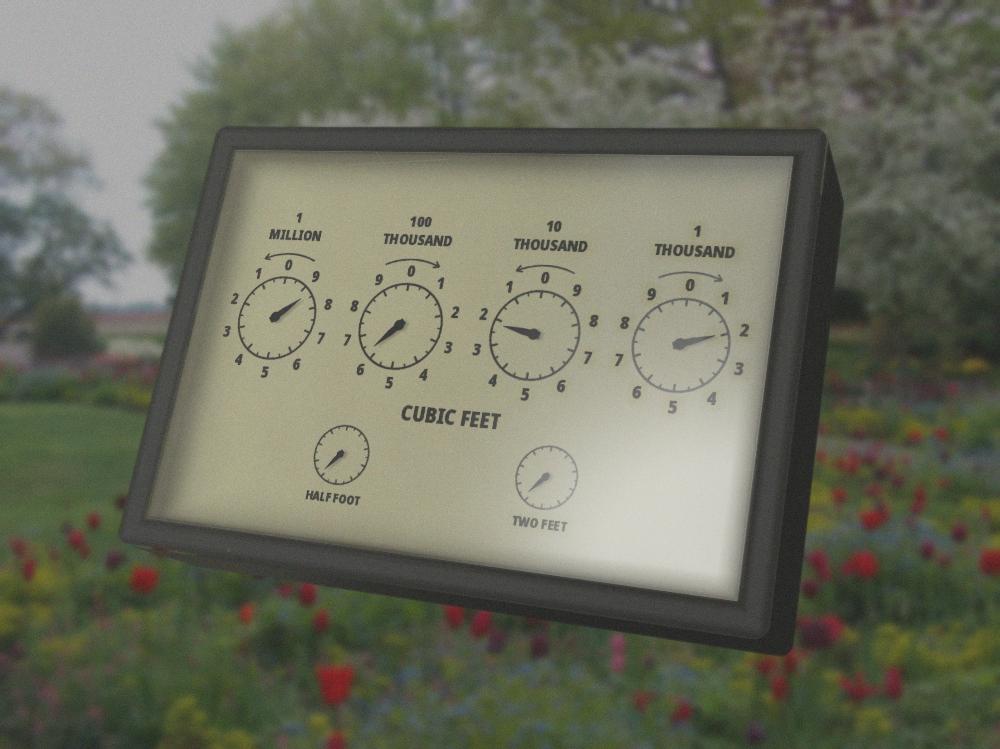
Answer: 862200 ft³
